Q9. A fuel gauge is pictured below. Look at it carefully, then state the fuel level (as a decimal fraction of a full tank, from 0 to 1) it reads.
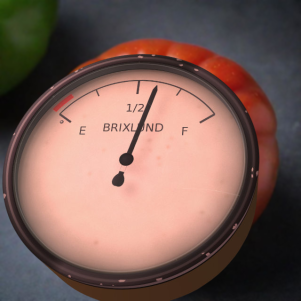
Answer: 0.625
